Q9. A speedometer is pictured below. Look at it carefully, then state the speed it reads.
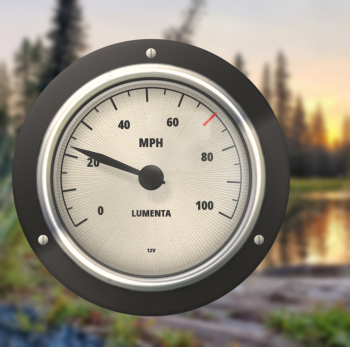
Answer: 22.5 mph
